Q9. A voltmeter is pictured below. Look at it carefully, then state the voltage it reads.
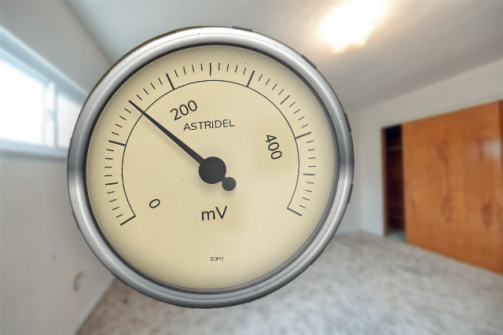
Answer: 150 mV
